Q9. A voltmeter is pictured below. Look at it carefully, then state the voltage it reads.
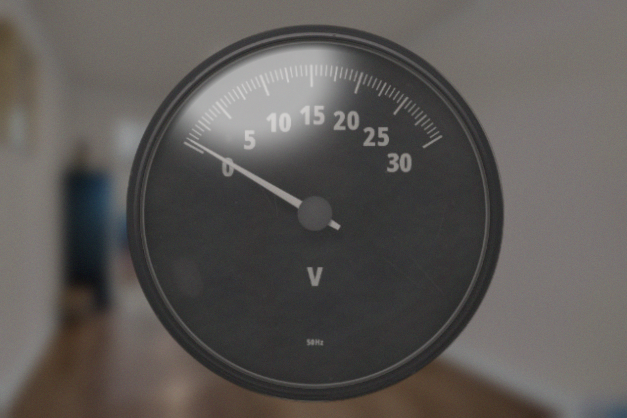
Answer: 0.5 V
